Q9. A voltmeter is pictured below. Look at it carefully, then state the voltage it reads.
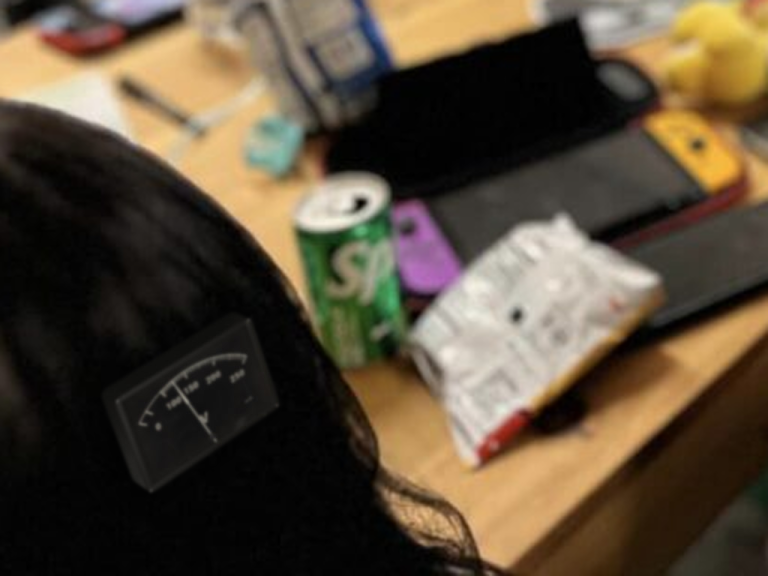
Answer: 125 V
